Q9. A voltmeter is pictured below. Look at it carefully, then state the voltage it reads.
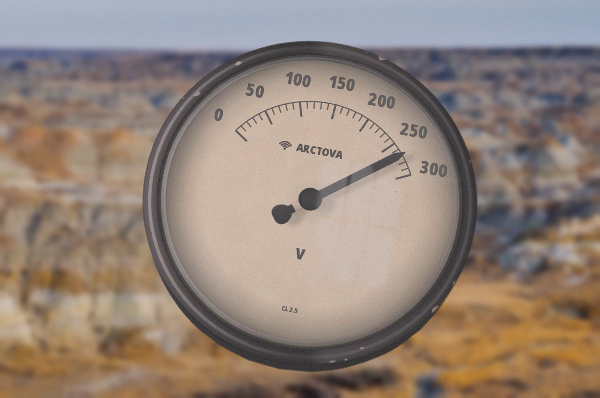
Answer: 270 V
